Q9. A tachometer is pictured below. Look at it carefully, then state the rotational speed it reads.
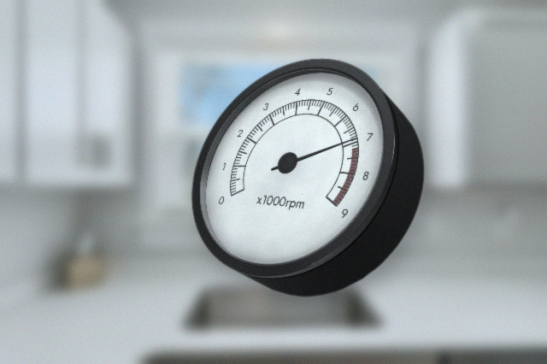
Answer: 7000 rpm
